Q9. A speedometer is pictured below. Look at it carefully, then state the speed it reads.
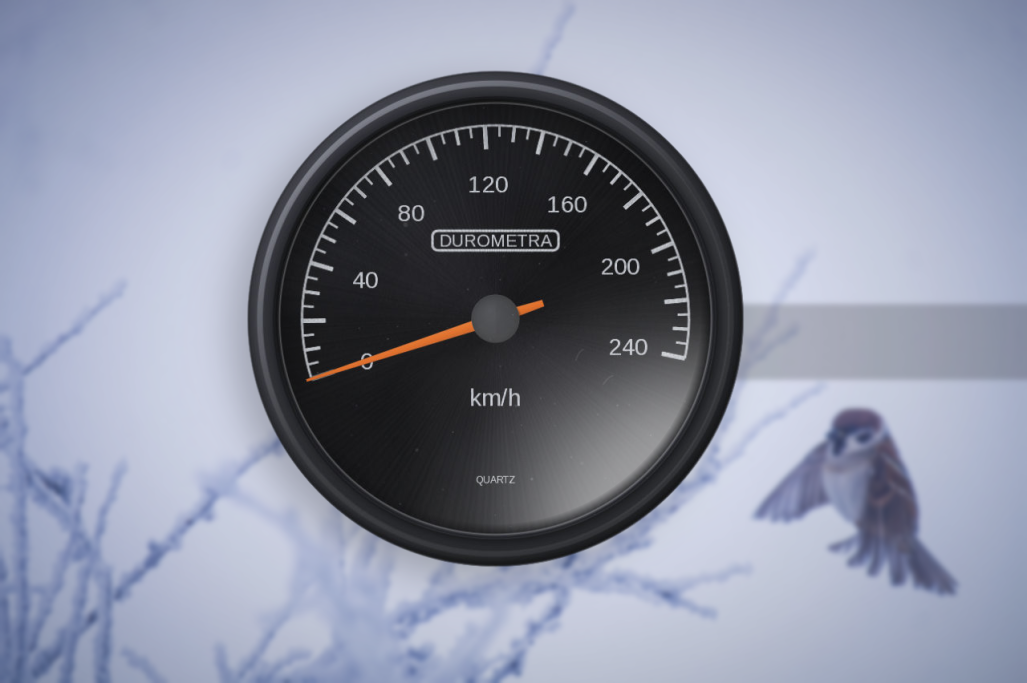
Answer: 0 km/h
